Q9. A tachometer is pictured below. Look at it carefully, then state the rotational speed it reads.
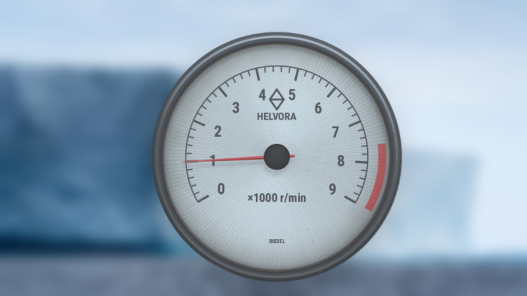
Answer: 1000 rpm
